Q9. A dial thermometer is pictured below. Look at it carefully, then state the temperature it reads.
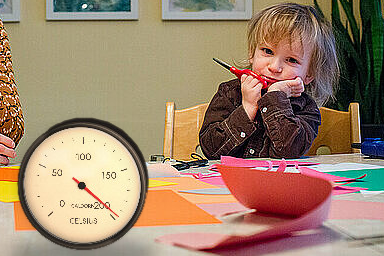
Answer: 195 °C
